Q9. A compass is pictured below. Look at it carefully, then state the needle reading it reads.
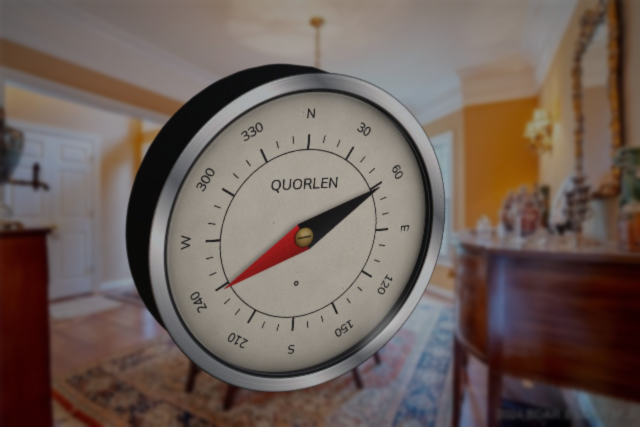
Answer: 240 °
